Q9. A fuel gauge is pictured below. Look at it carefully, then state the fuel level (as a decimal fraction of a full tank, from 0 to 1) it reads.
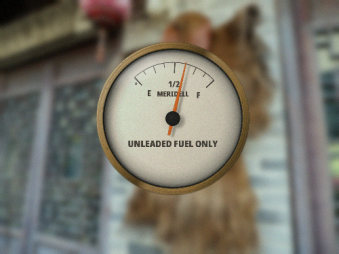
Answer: 0.625
